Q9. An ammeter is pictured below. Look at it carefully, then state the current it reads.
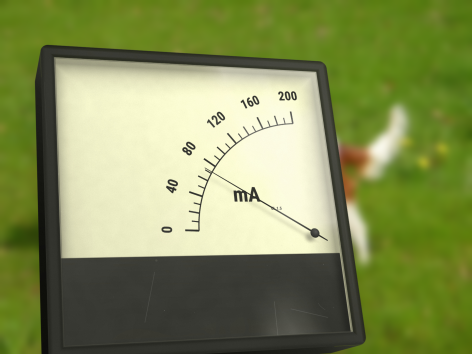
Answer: 70 mA
